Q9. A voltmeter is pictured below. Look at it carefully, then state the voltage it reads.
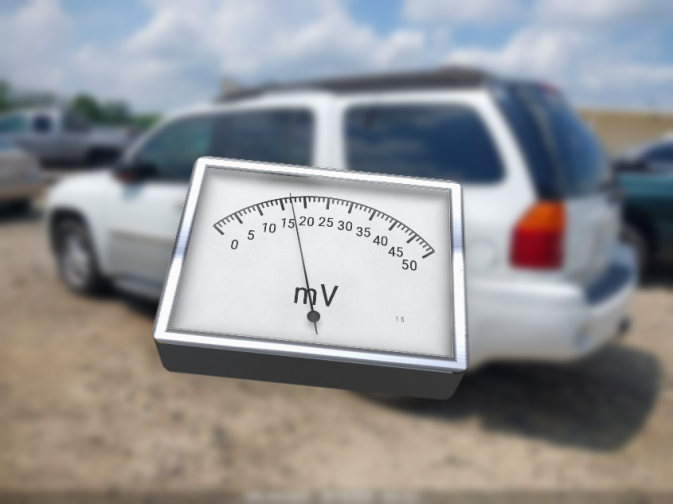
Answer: 17 mV
